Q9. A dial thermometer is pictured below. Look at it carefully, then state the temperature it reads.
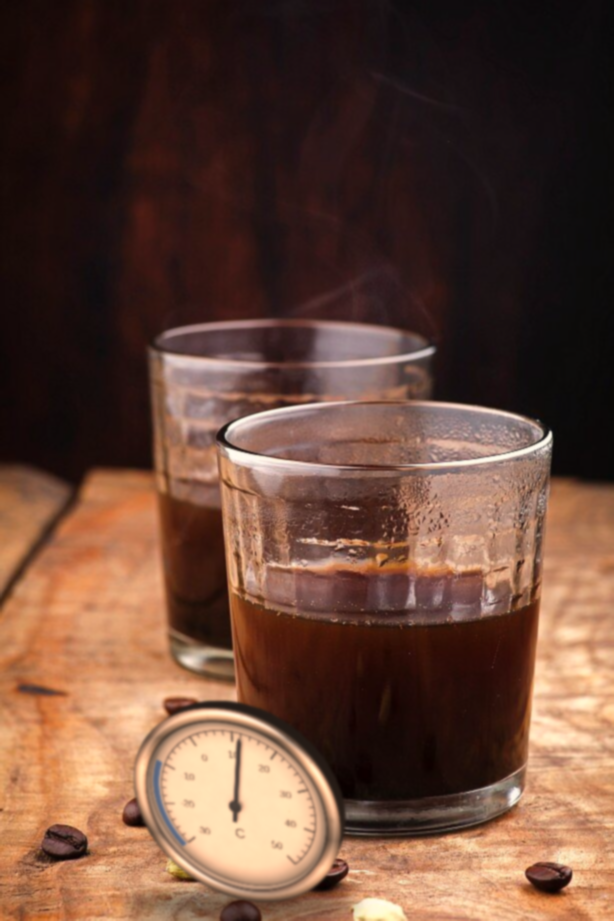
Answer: 12 °C
